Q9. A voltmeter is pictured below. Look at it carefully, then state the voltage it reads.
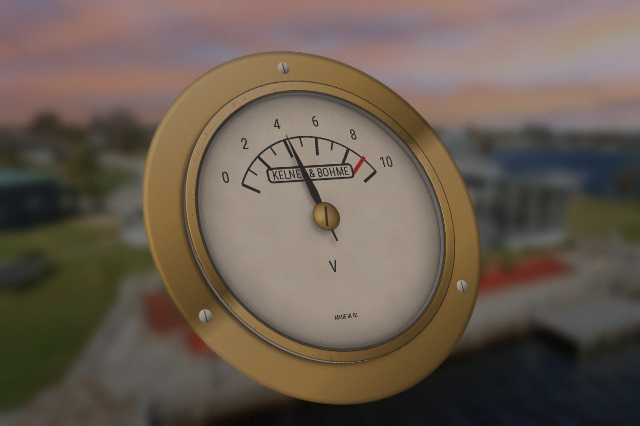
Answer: 4 V
